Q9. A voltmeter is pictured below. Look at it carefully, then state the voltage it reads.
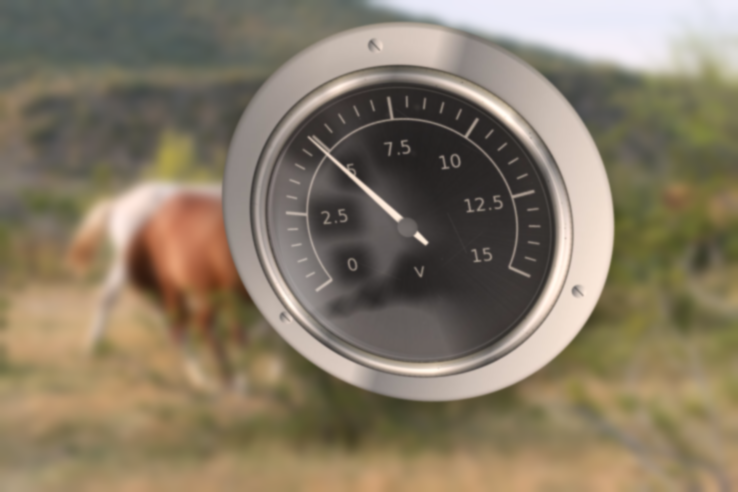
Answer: 5 V
